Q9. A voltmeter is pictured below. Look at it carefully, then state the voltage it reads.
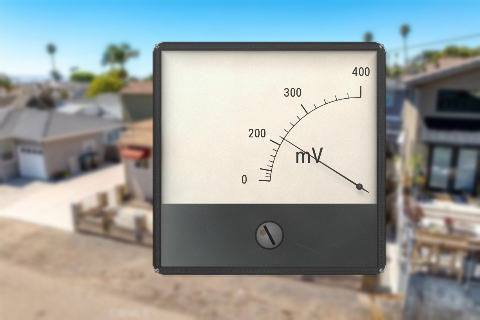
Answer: 220 mV
